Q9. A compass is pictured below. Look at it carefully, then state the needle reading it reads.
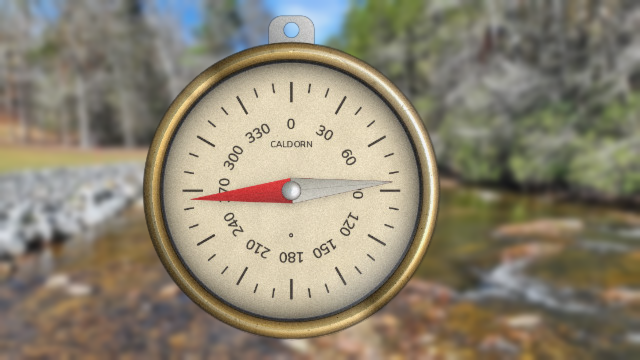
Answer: 265 °
